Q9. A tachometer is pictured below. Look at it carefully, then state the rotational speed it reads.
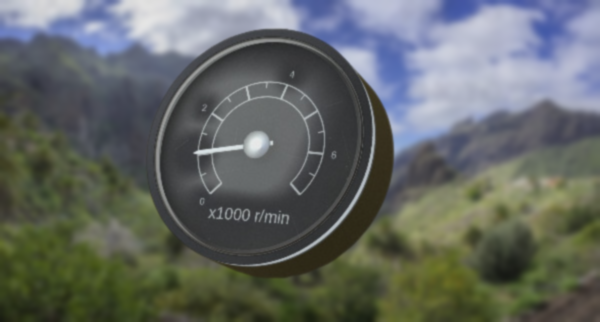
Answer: 1000 rpm
